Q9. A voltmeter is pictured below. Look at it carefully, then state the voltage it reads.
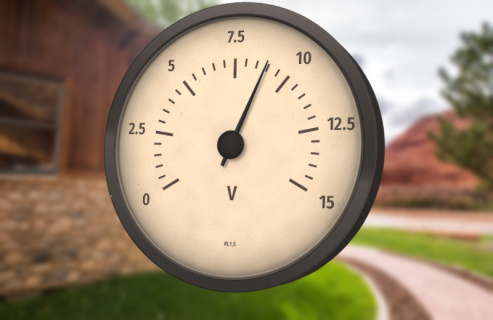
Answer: 9 V
